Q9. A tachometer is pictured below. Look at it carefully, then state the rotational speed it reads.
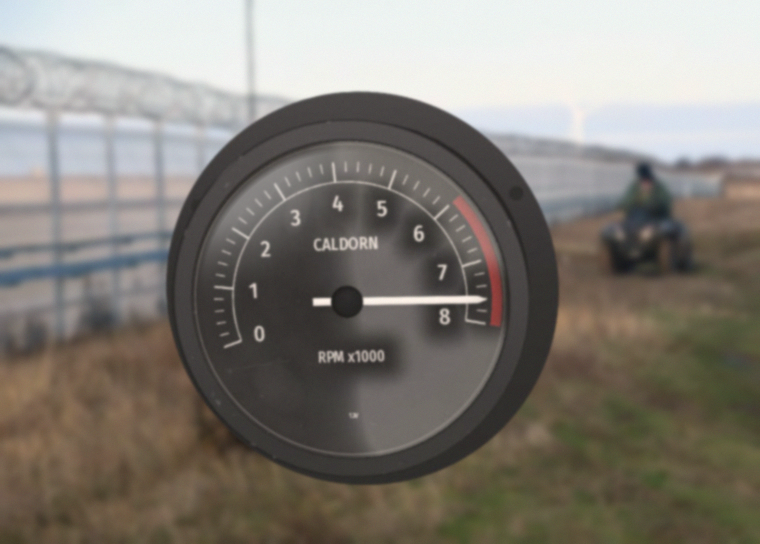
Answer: 7600 rpm
